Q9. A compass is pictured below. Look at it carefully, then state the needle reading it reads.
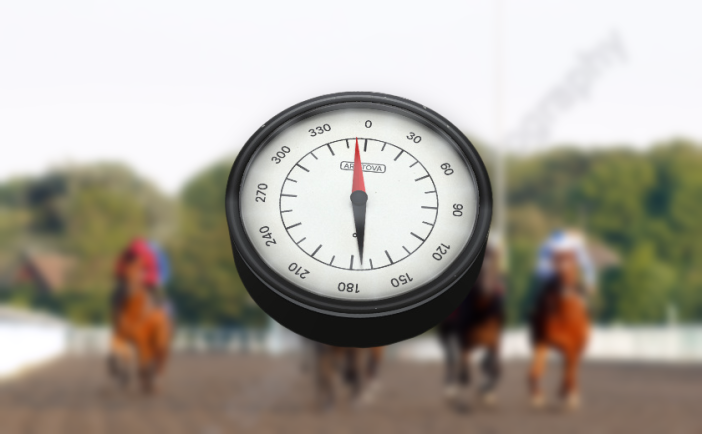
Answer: 352.5 °
